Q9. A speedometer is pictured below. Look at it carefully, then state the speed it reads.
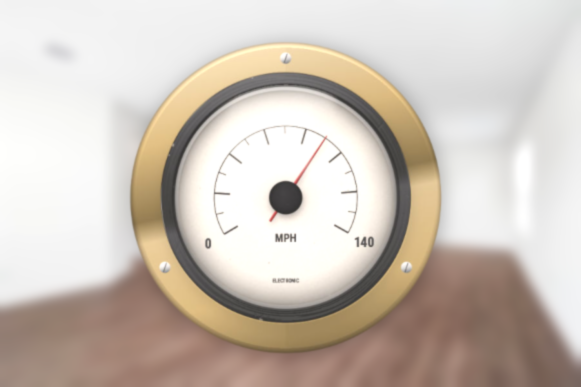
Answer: 90 mph
